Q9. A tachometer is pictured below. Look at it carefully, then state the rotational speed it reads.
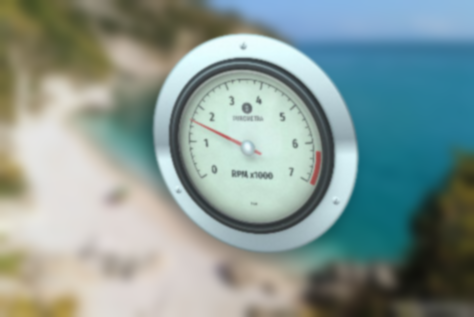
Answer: 1600 rpm
